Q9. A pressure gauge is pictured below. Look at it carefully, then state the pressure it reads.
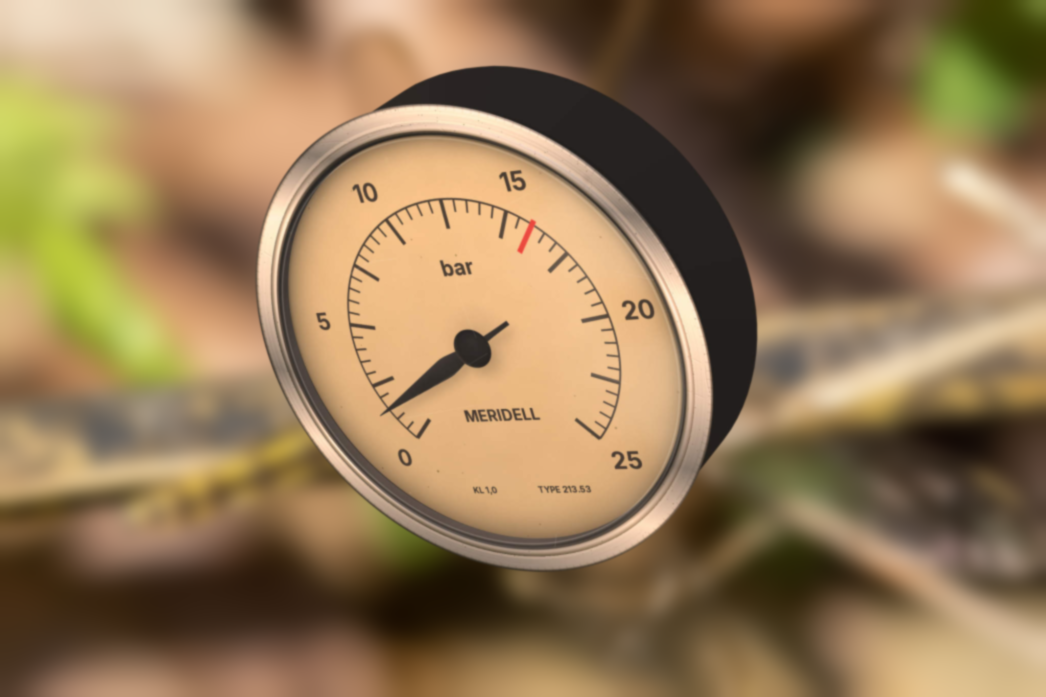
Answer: 1.5 bar
